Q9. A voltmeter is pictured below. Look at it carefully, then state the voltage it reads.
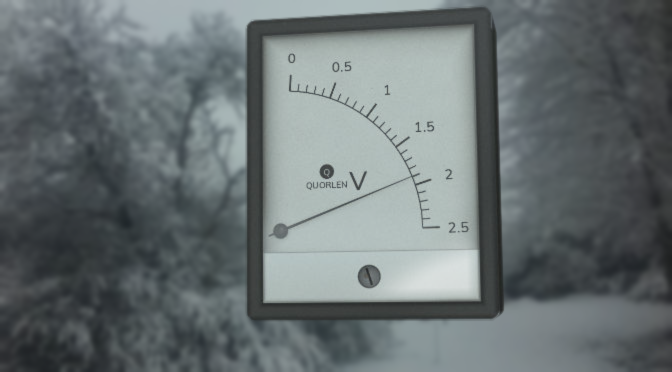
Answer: 1.9 V
